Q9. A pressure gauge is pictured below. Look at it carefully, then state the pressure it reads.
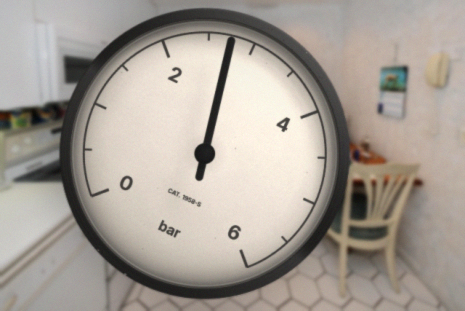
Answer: 2.75 bar
